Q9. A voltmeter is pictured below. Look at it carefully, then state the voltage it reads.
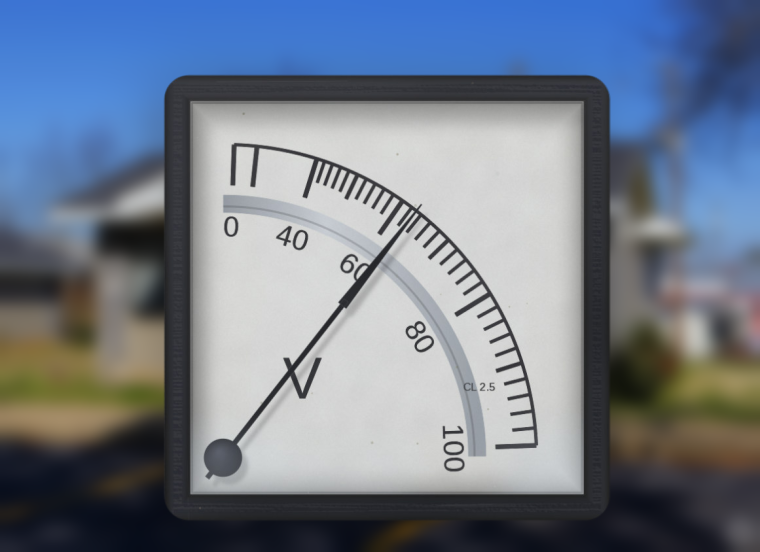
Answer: 63 V
